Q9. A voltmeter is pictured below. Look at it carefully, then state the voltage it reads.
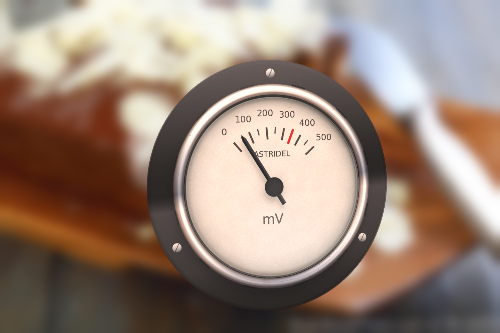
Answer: 50 mV
